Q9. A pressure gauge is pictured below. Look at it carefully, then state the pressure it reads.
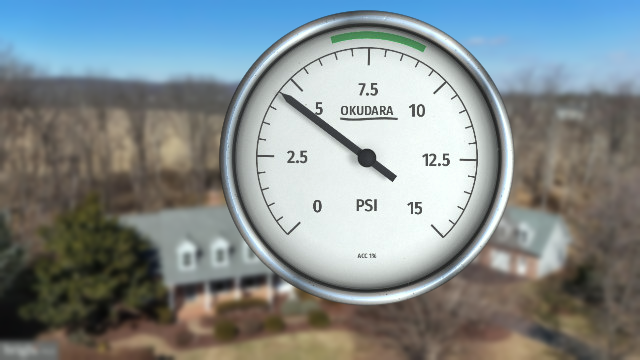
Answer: 4.5 psi
